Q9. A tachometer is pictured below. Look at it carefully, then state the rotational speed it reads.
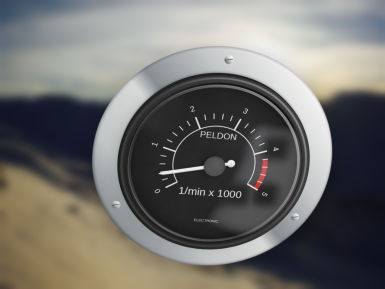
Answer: 400 rpm
